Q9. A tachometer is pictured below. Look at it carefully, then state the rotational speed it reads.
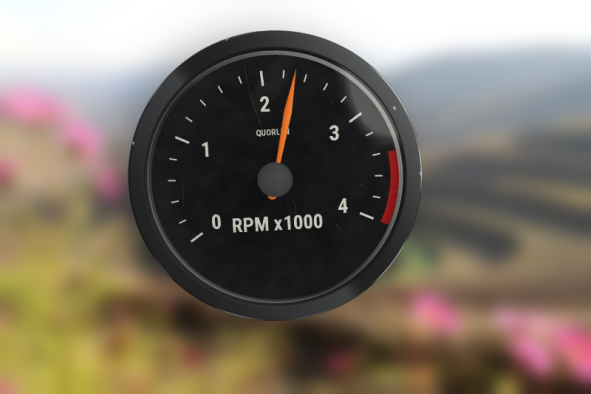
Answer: 2300 rpm
